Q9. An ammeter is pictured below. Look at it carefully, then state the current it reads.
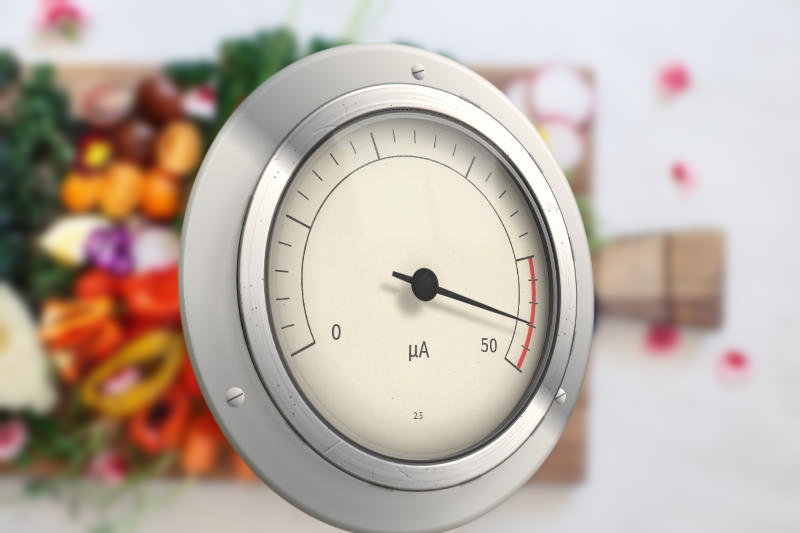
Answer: 46 µA
